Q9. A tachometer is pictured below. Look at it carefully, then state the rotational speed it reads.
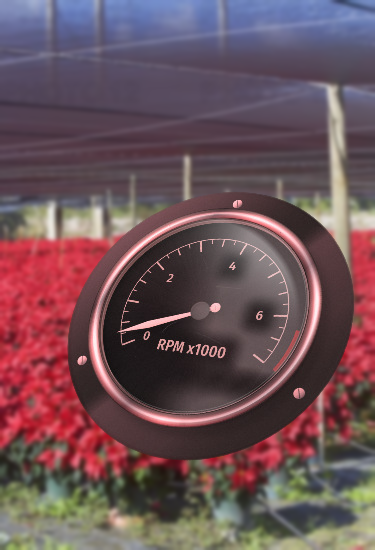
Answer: 250 rpm
